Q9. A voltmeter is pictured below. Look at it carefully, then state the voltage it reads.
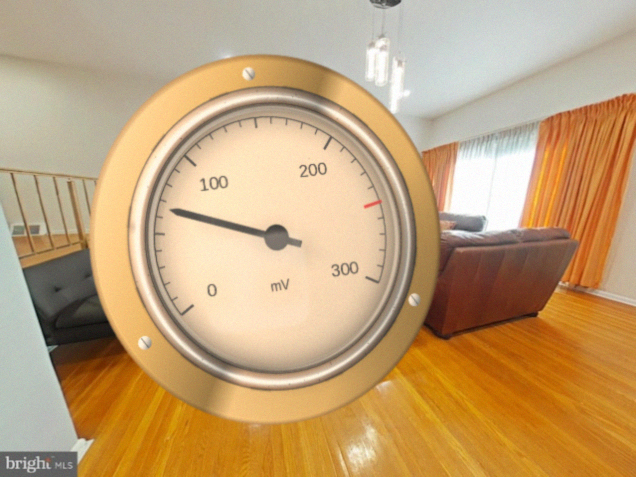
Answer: 65 mV
